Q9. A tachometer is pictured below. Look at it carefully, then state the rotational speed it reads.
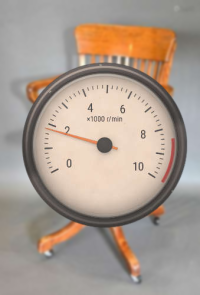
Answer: 1800 rpm
